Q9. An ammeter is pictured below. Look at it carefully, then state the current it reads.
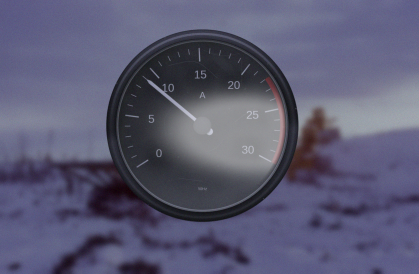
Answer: 9 A
